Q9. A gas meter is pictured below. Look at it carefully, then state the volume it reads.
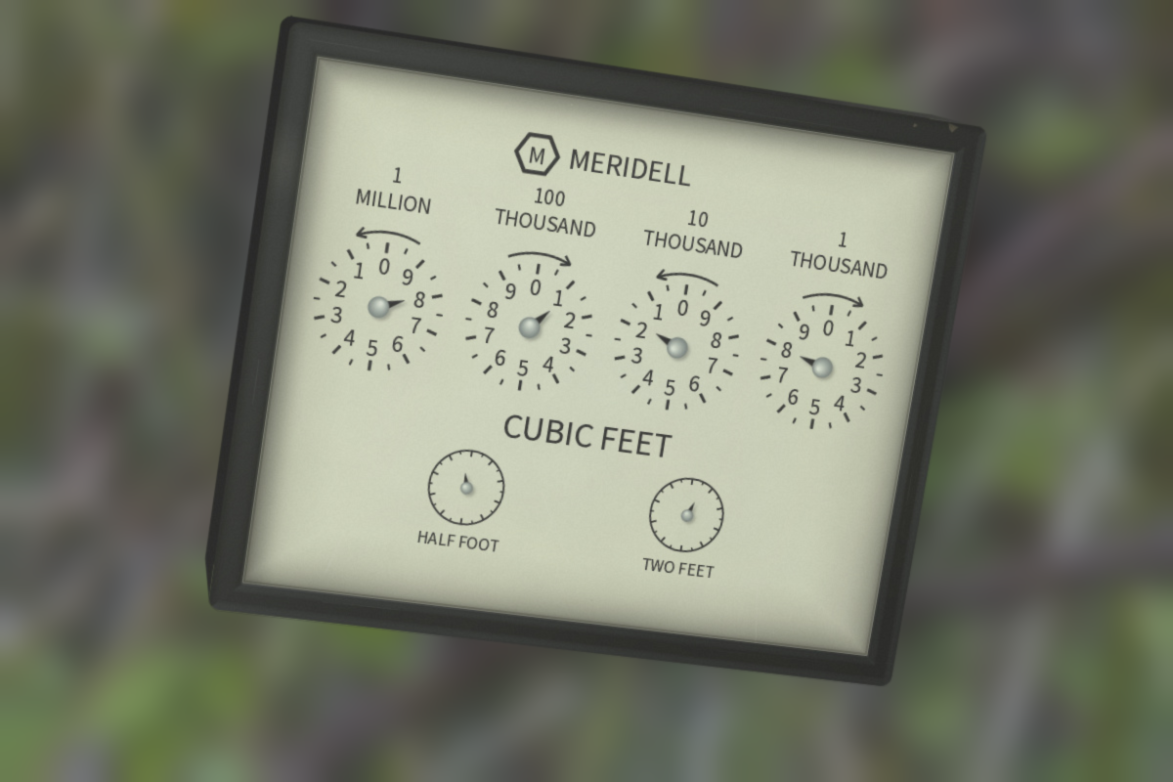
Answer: 811800 ft³
